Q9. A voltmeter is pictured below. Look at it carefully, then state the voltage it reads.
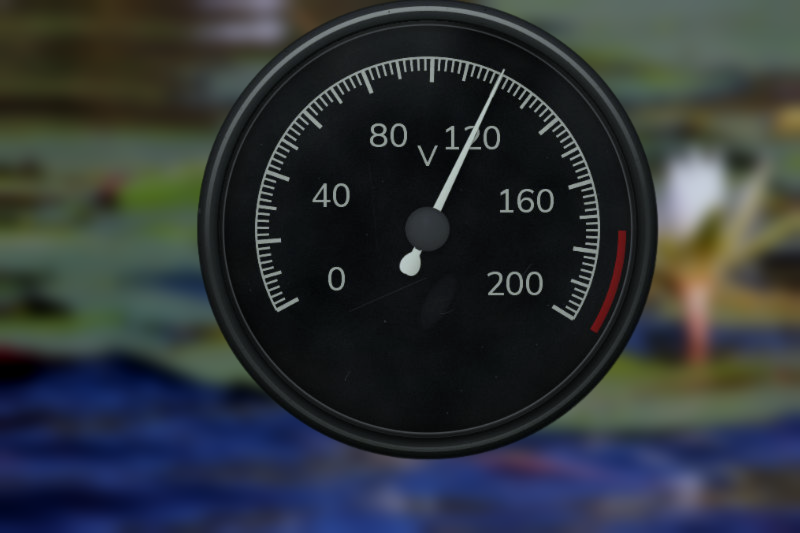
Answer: 120 V
